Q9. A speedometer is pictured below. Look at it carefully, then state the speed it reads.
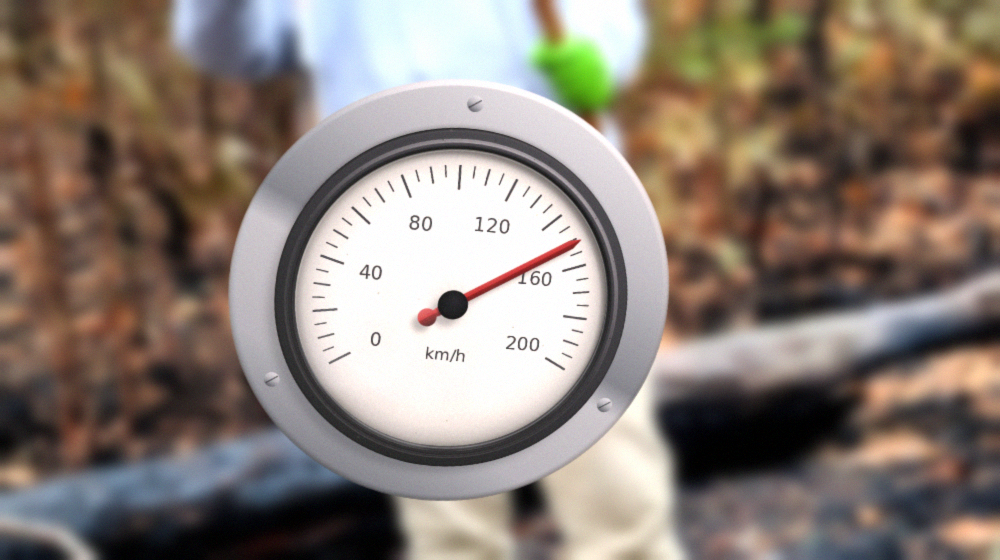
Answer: 150 km/h
